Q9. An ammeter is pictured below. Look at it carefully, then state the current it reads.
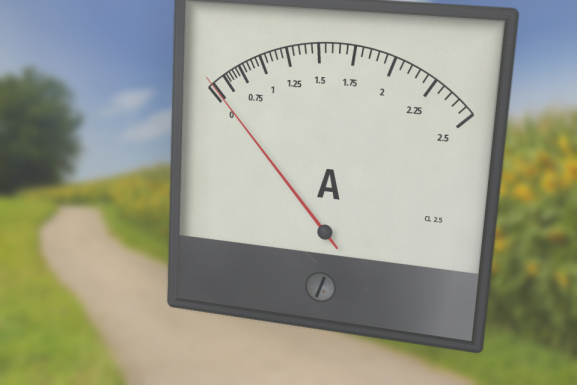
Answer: 0.25 A
